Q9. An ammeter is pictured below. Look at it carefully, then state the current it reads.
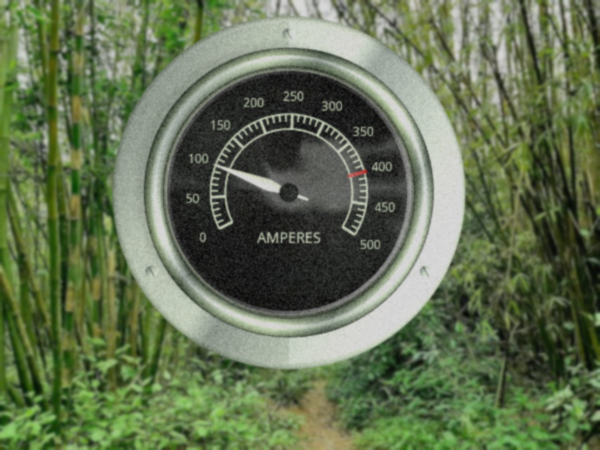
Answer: 100 A
